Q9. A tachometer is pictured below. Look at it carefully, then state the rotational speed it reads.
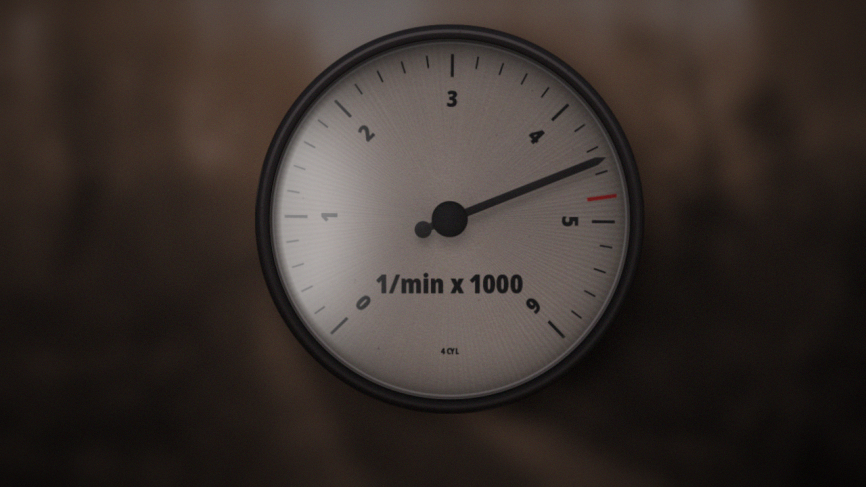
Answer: 4500 rpm
